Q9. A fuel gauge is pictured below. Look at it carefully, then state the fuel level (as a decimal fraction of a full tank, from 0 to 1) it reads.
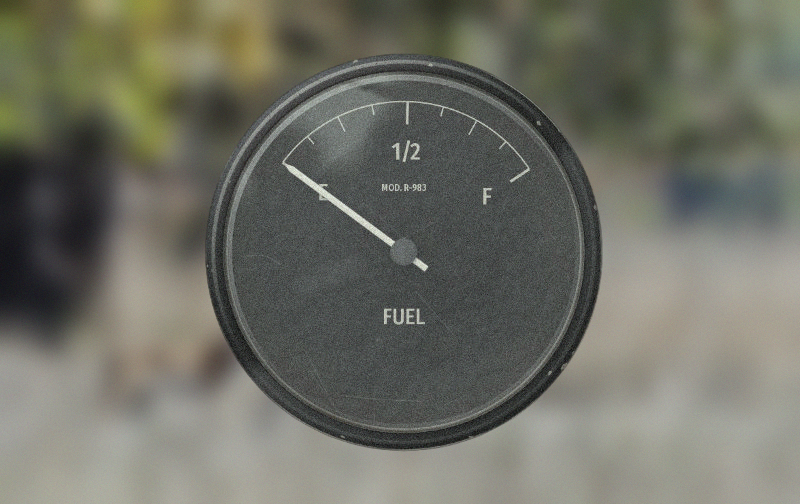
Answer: 0
